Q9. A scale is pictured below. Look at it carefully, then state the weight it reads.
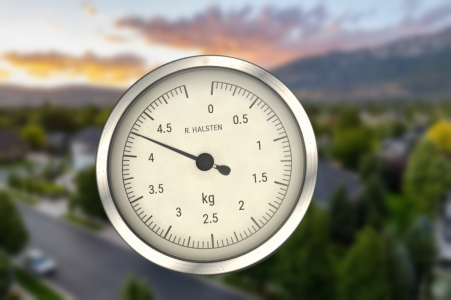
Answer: 4.25 kg
